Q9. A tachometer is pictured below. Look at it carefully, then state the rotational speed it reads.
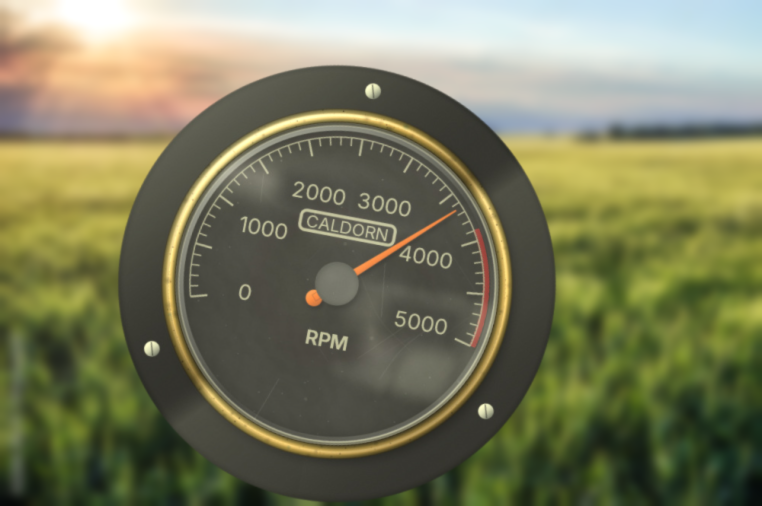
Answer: 3650 rpm
